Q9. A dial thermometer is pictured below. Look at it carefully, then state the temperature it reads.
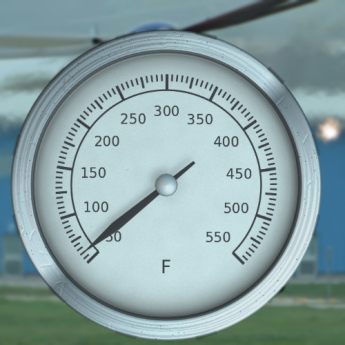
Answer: 60 °F
